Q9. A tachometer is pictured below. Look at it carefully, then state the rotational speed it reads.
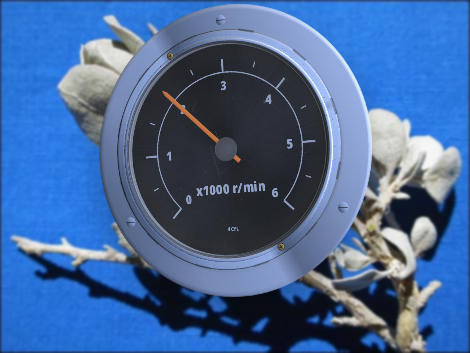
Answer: 2000 rpm
